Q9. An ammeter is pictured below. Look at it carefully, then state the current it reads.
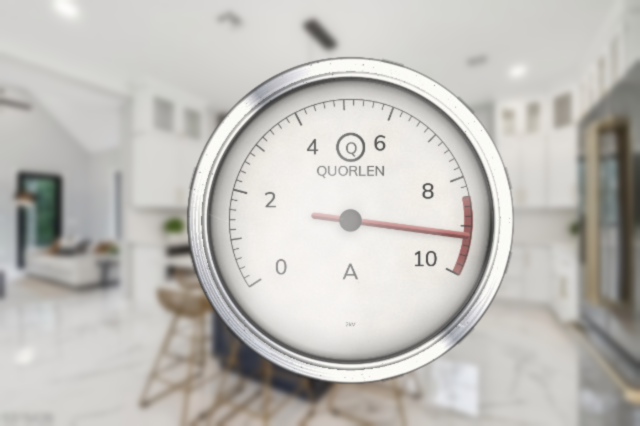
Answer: 9.2 A
